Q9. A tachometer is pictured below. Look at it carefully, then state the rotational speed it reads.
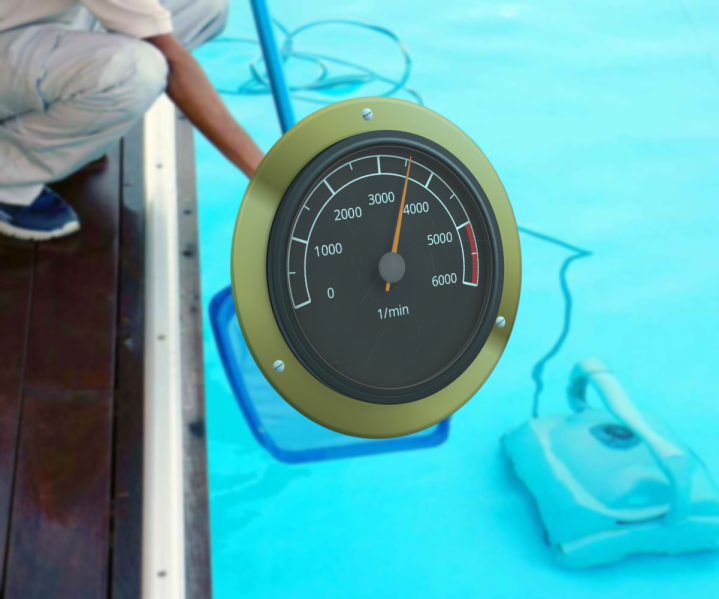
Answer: 3500 rpm
